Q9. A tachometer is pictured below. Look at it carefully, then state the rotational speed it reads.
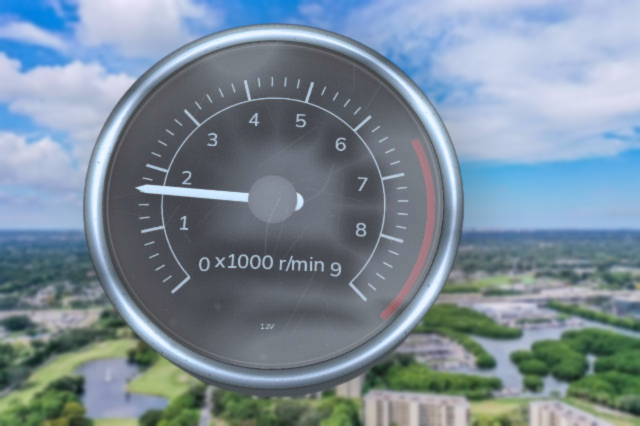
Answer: 1600 rpm
